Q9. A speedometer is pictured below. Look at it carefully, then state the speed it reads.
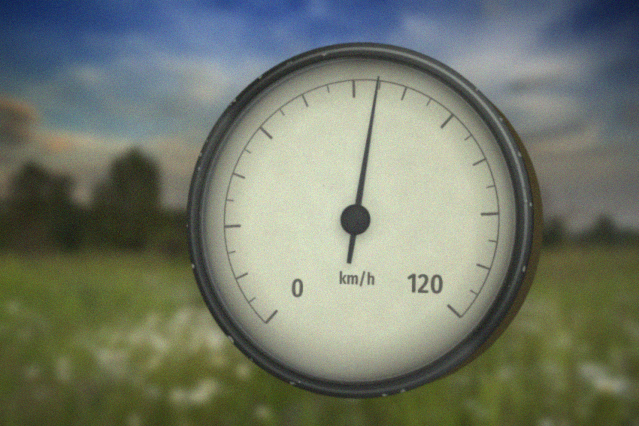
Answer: 65 km/h
